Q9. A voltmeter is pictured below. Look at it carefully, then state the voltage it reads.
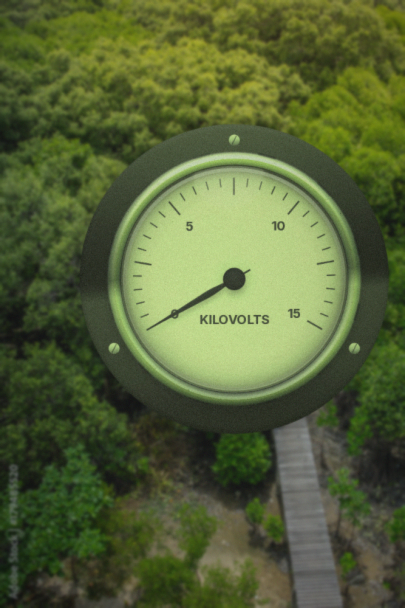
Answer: 0 kV
